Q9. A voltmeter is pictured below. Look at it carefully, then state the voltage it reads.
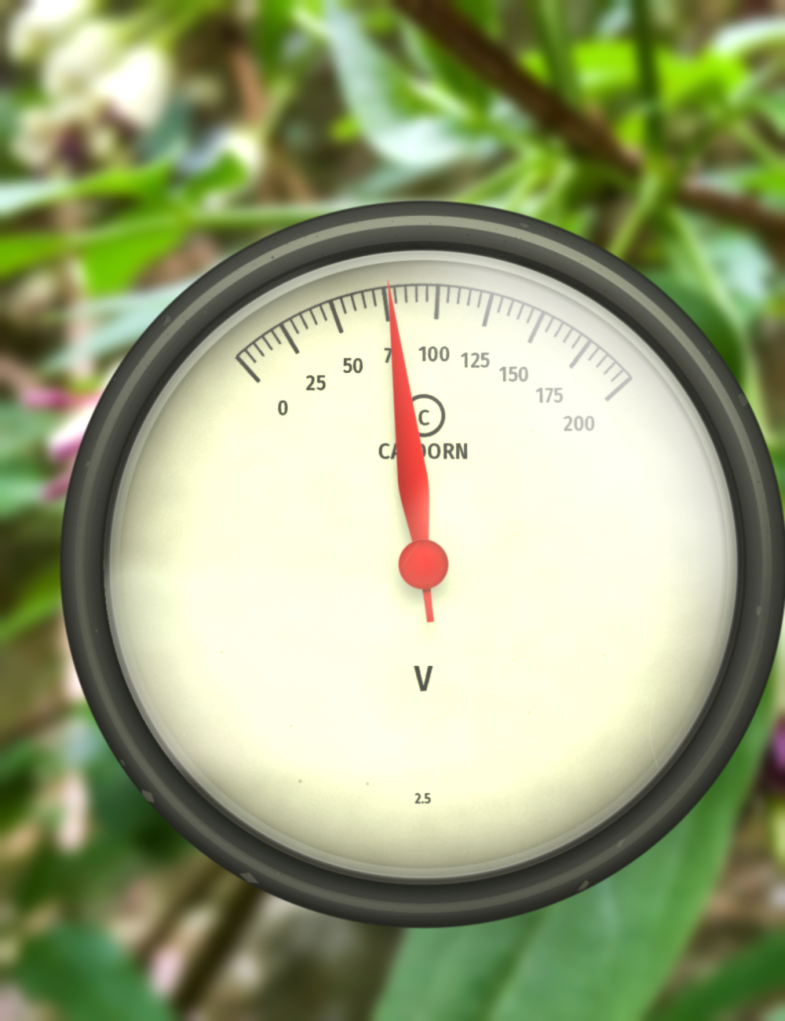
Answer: 77.5 V
